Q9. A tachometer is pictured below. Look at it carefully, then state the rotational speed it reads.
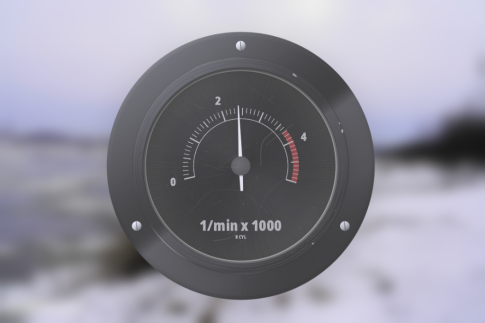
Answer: 2400 rpm
